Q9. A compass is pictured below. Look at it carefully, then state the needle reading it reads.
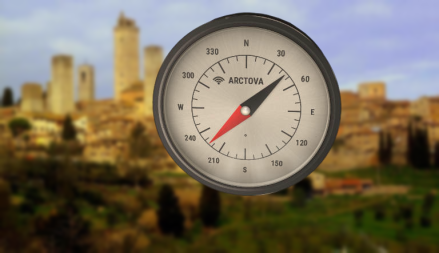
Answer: 225 °
